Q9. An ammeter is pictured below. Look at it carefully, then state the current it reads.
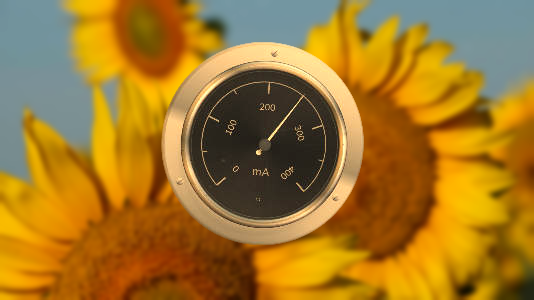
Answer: 250 mA
